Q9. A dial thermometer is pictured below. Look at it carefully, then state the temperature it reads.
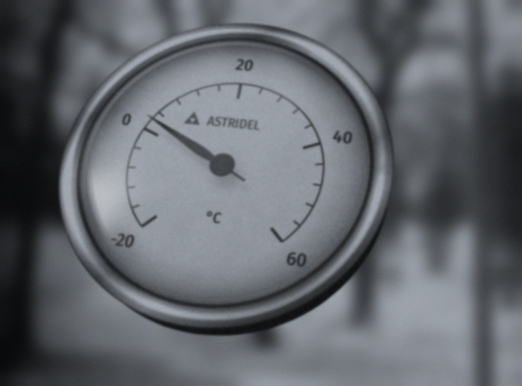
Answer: 2 °C
